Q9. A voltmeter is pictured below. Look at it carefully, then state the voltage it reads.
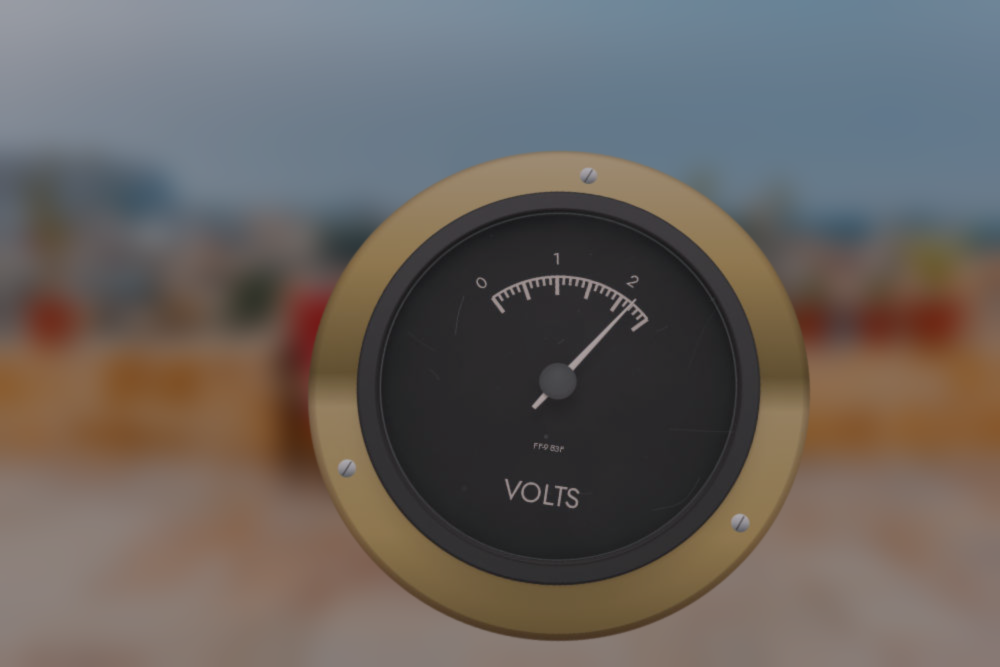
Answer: 2.2 V
